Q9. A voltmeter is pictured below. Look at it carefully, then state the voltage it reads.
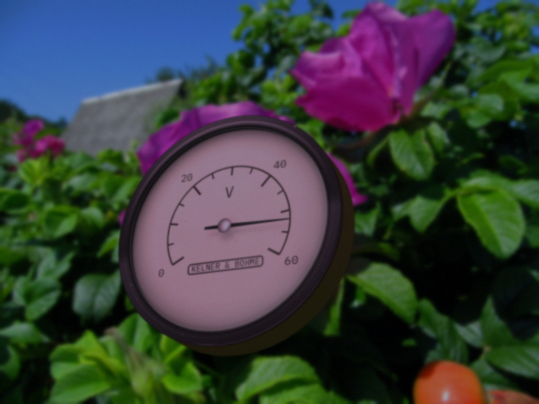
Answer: 52.5 V
